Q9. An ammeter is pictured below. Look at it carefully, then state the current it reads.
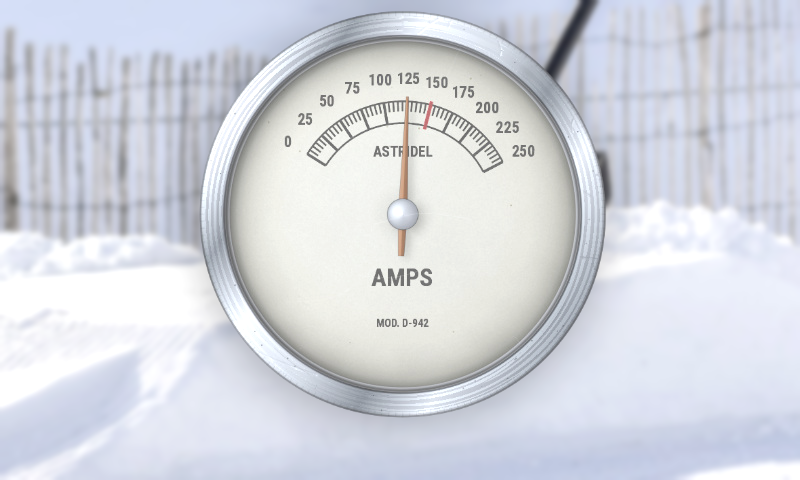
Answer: 125 A
